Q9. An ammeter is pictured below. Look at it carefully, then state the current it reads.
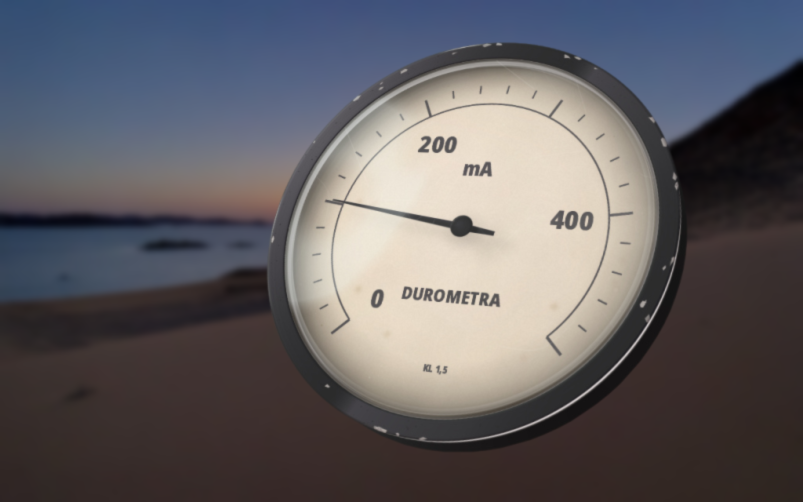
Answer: 100 mA
